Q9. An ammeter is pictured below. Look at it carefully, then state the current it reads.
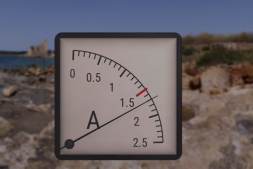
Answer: 1.7 A
